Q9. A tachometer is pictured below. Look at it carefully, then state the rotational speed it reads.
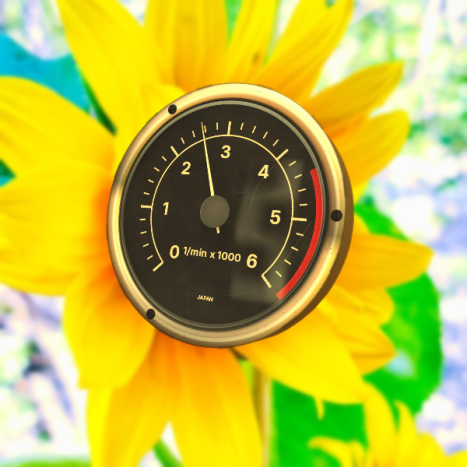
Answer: 2600 rpm
